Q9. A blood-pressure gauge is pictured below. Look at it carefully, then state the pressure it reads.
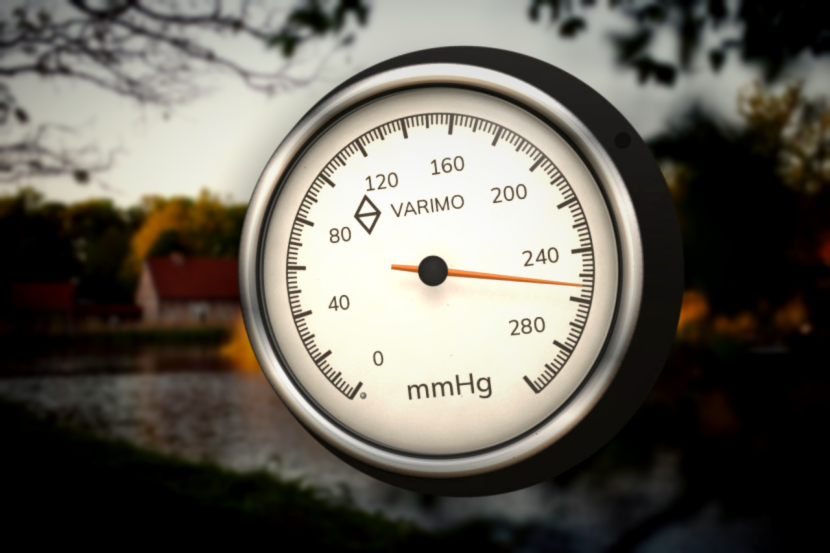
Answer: 254 mmHg
